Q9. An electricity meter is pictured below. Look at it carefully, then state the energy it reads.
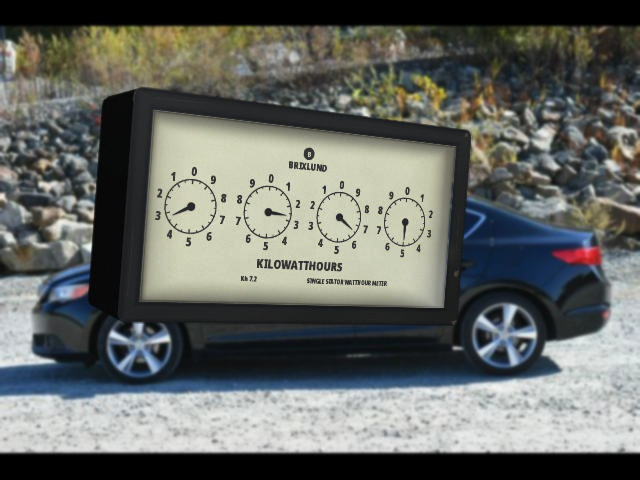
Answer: 3265 kWh
